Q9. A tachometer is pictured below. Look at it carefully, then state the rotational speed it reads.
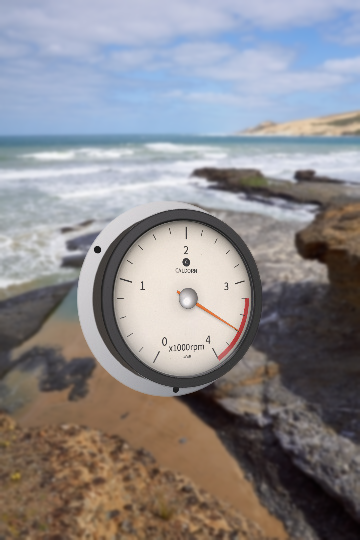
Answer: 3600 rpm
